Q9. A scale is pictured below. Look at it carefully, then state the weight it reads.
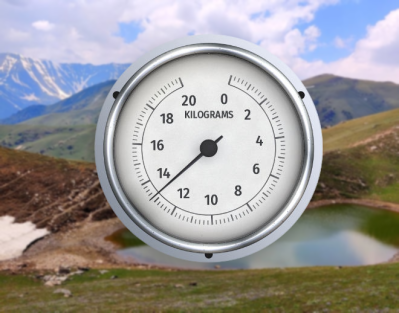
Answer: 13.2 kg
